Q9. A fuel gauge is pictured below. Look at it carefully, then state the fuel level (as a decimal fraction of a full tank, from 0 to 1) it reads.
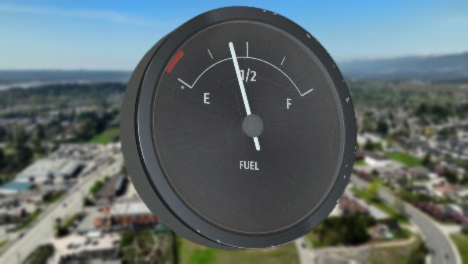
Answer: 0.375
